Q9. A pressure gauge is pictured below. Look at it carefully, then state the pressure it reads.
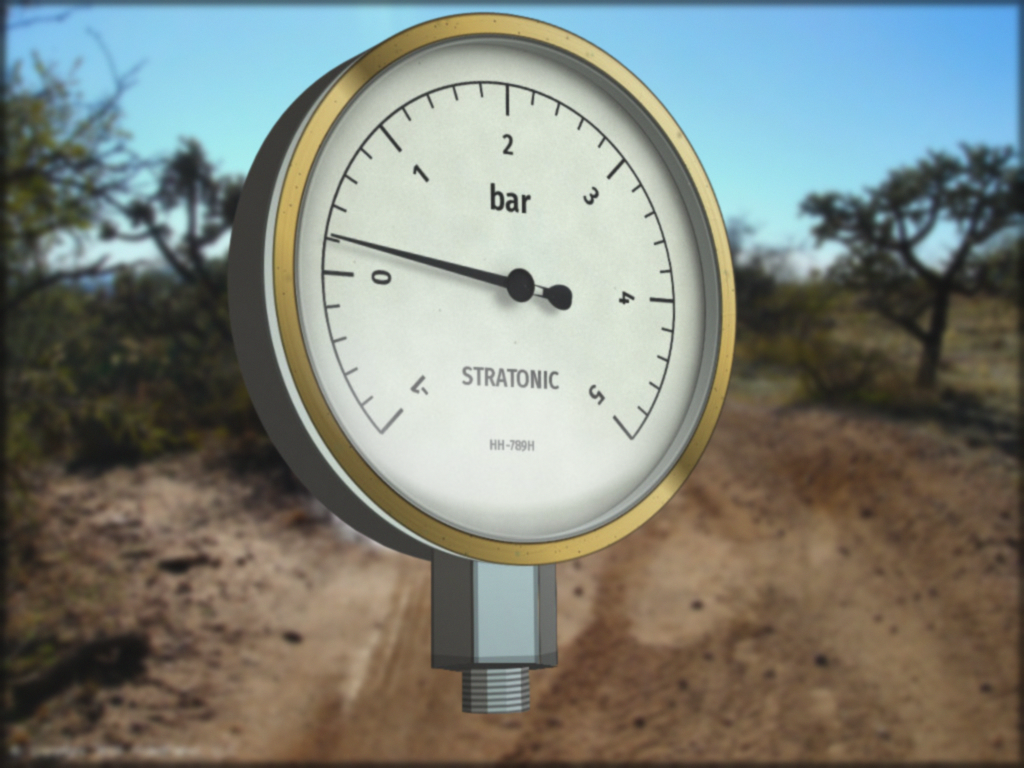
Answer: 0.2 bar
